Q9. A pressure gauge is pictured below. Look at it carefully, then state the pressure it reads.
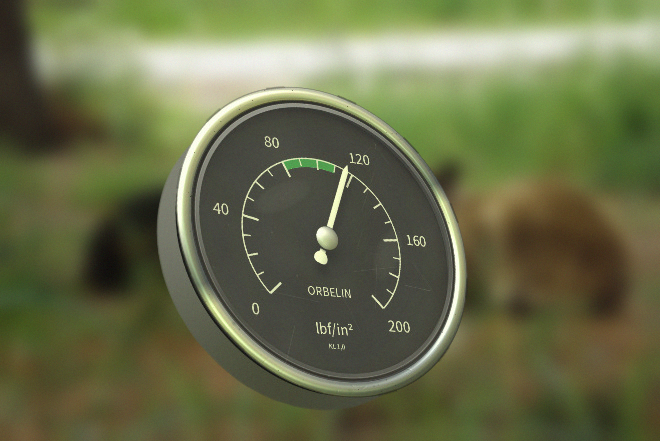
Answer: 115 psi
